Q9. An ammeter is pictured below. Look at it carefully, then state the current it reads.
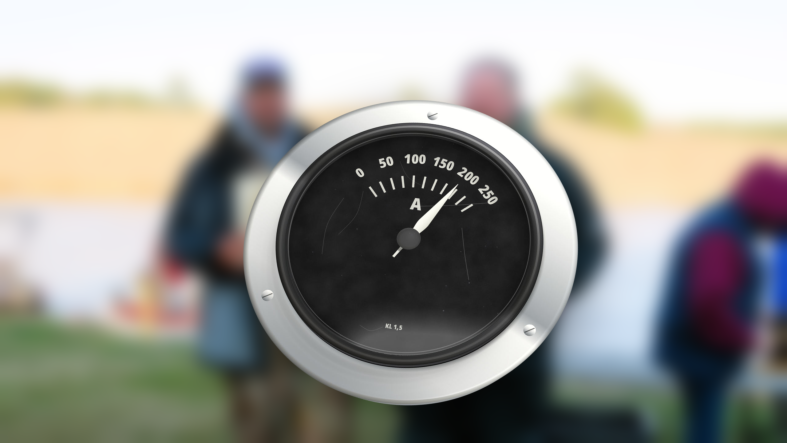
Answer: 200 A
